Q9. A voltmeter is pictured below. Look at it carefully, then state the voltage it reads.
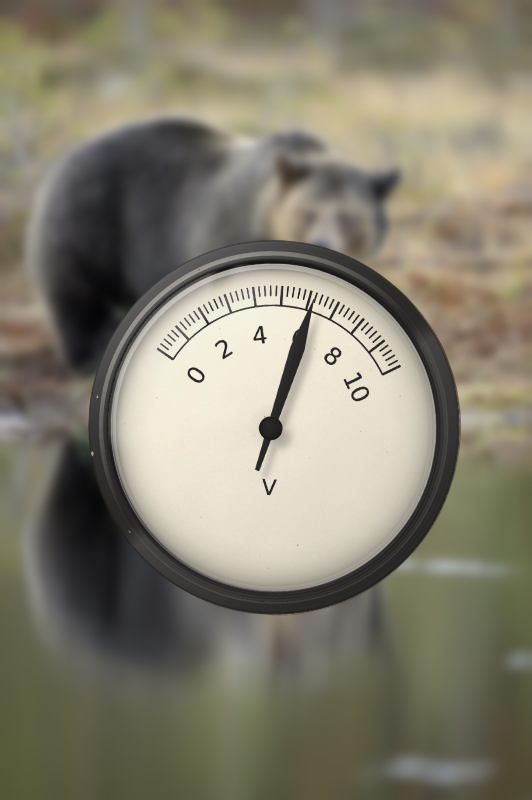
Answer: 6.2 V
